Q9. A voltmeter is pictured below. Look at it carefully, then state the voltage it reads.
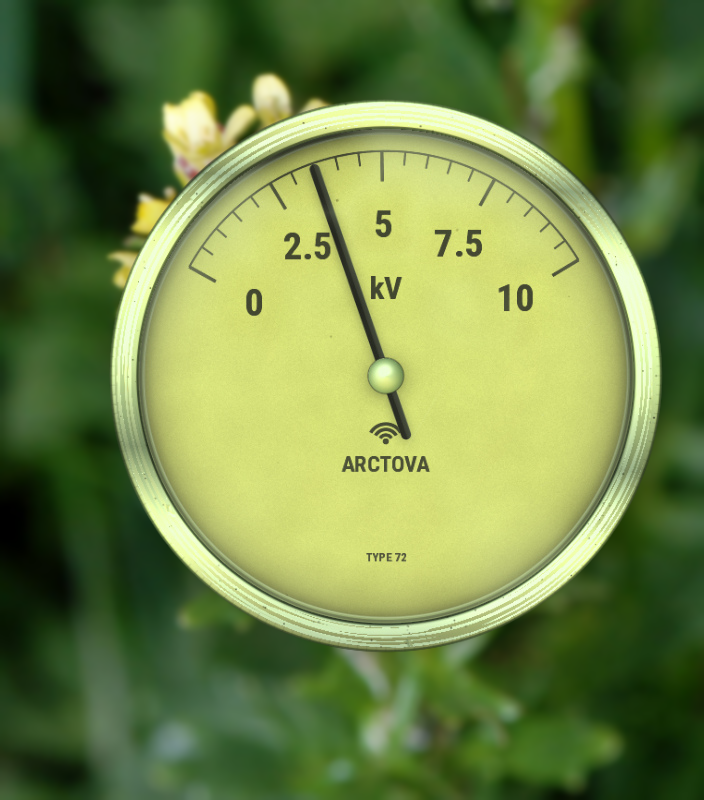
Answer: 3.5 kV
